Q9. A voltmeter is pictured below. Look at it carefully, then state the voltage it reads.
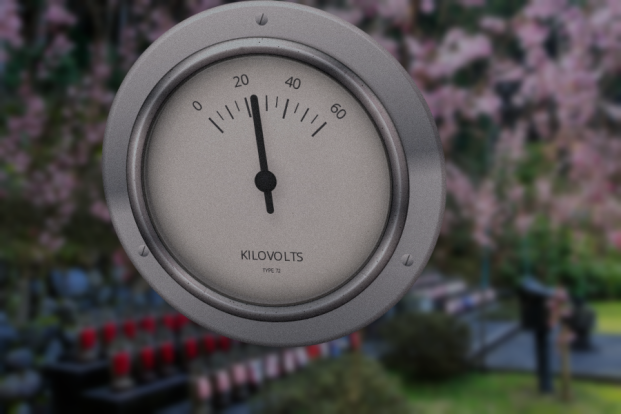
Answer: 25 kV
